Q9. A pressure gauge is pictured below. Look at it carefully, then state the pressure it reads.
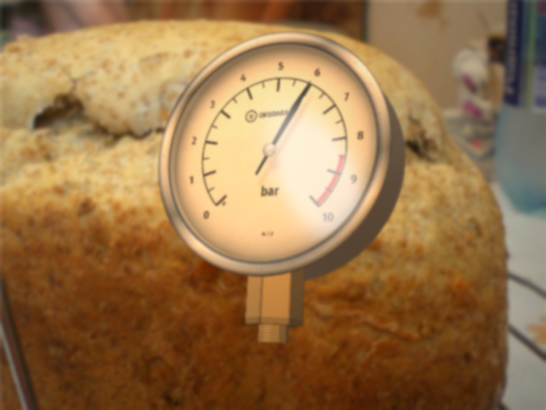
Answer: 6 bar
